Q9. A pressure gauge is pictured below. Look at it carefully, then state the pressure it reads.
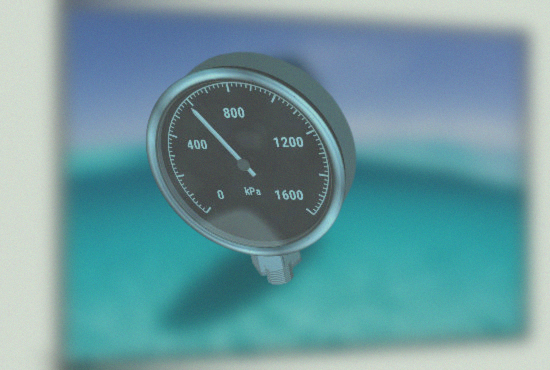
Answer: 600 kPa
